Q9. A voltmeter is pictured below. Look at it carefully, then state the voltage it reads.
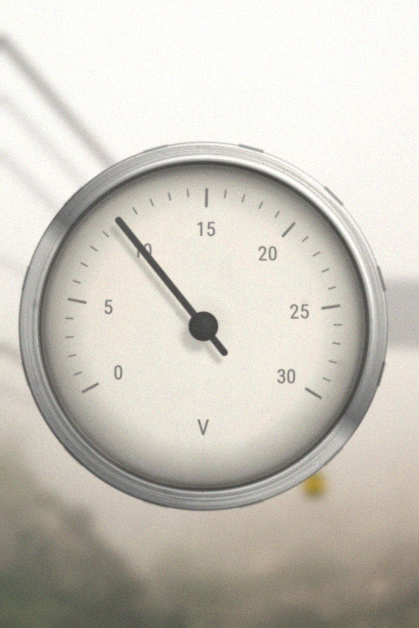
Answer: 10 V
